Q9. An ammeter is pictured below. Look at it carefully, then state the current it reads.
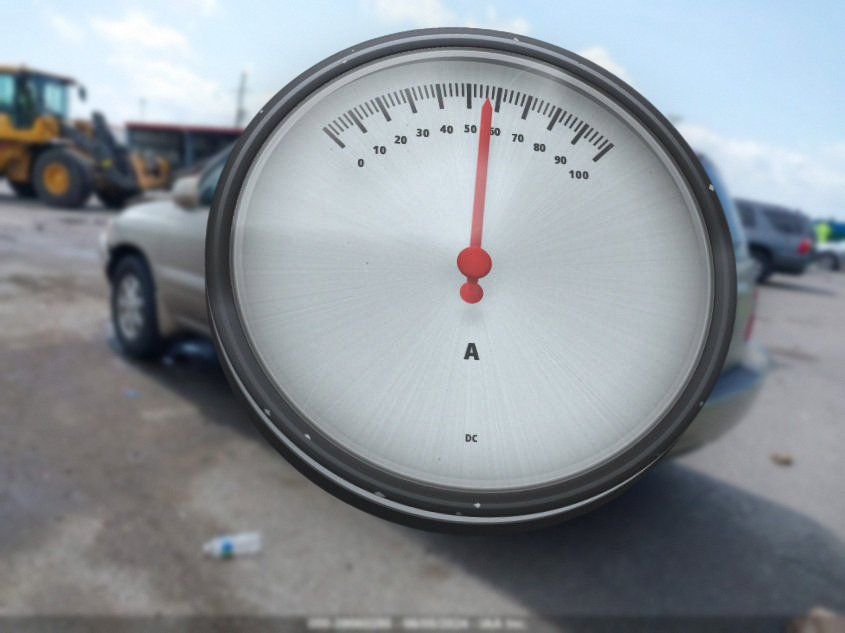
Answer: 56 A
